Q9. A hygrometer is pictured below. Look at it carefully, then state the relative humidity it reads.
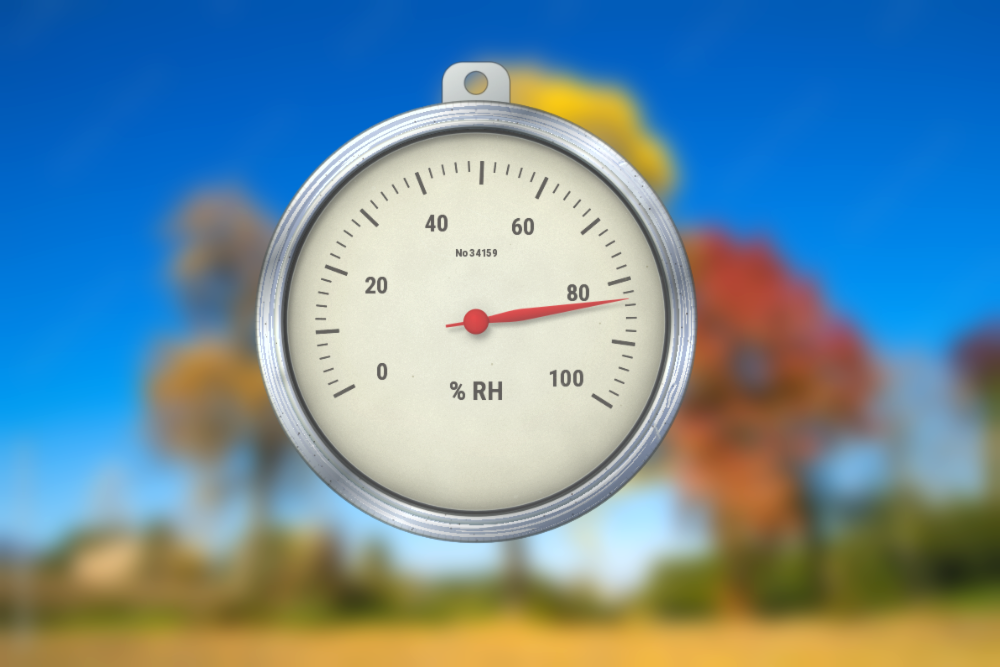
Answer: 83 %
